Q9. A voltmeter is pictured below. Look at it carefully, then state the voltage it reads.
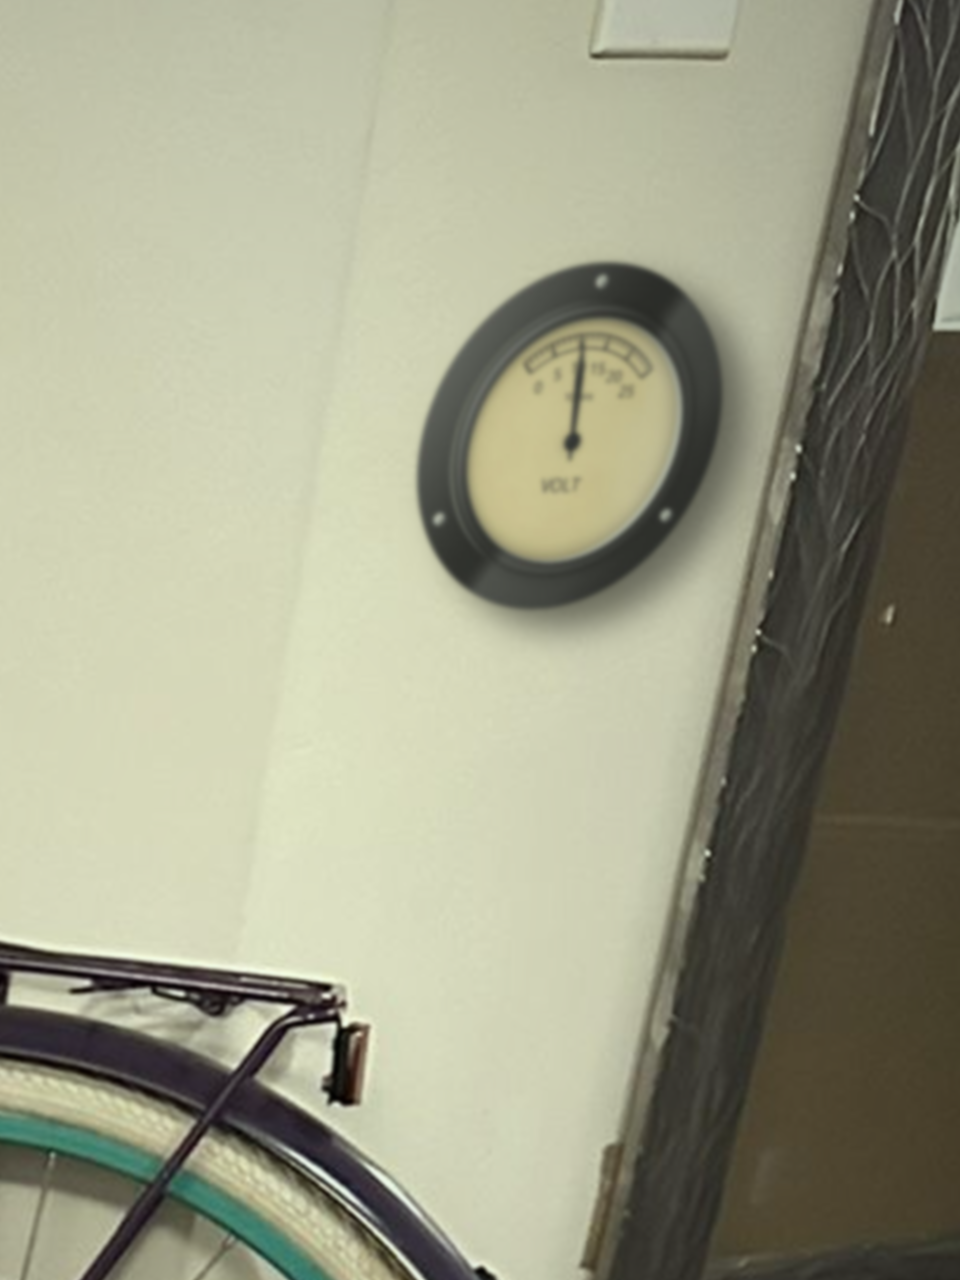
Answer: 10 V
